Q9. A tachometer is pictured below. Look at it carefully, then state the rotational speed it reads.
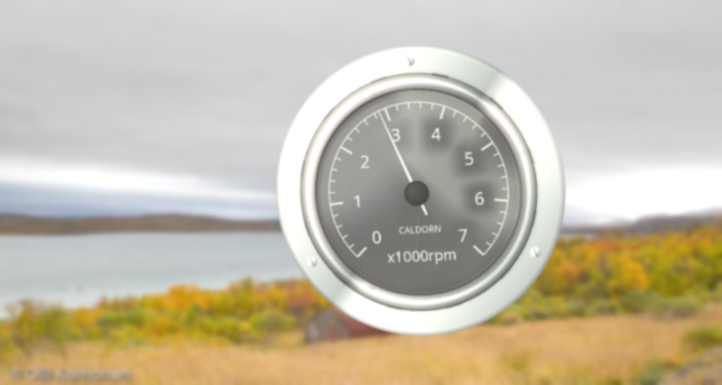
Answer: 2900 rpm
